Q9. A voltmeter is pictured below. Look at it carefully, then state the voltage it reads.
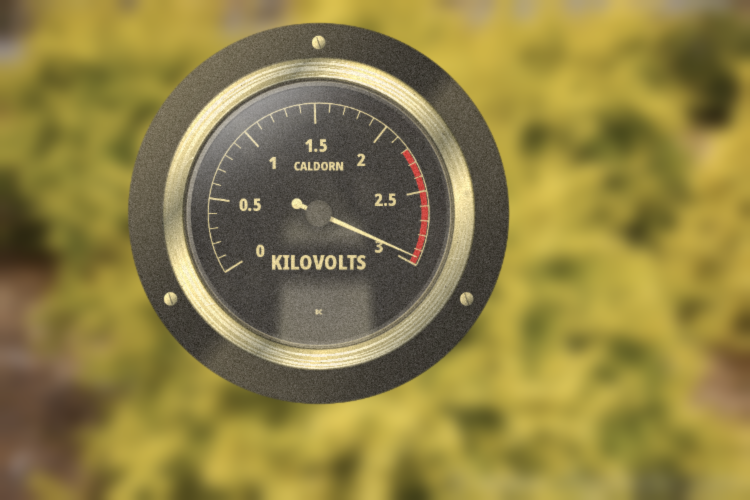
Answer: 2.95 kV
